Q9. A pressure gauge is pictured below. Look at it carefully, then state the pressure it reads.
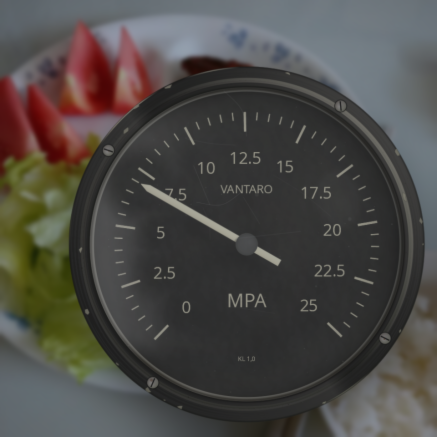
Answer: 7 MPa
